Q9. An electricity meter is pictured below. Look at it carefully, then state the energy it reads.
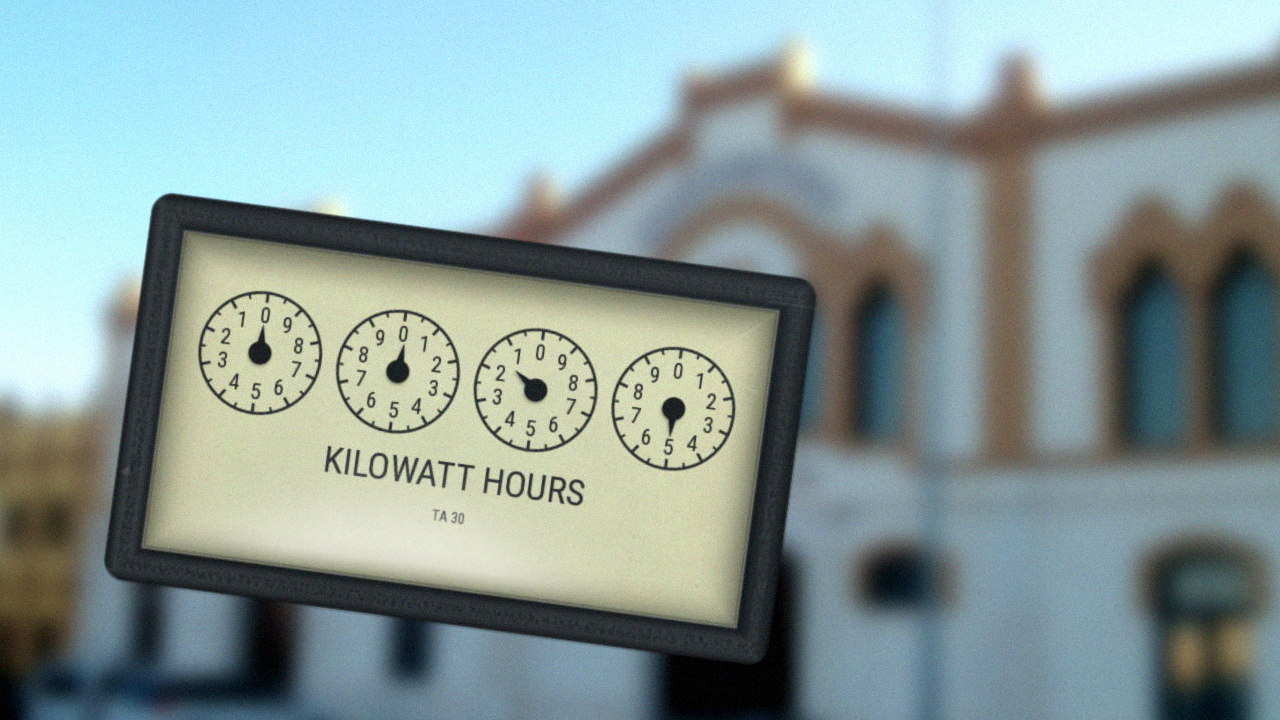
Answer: 15 kWh
